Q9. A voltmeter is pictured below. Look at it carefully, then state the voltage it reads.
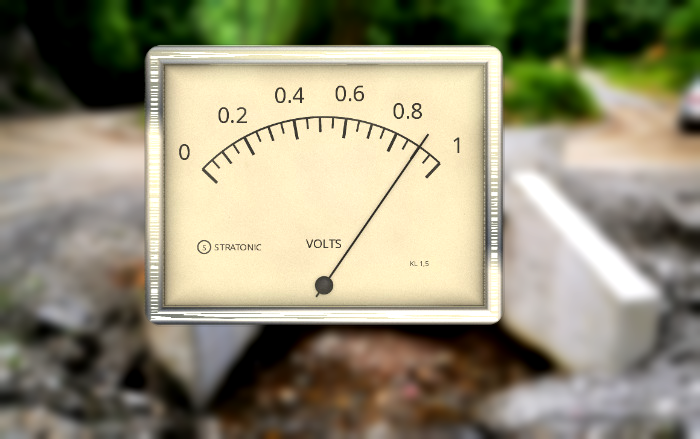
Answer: 0.9 V
